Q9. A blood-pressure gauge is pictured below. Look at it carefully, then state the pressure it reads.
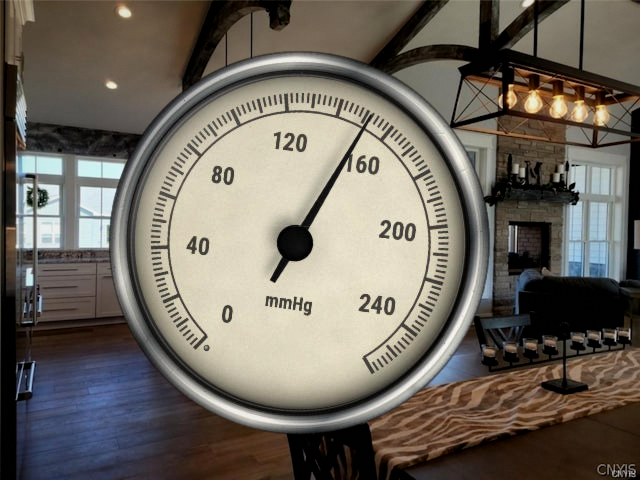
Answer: 152 mmHg
